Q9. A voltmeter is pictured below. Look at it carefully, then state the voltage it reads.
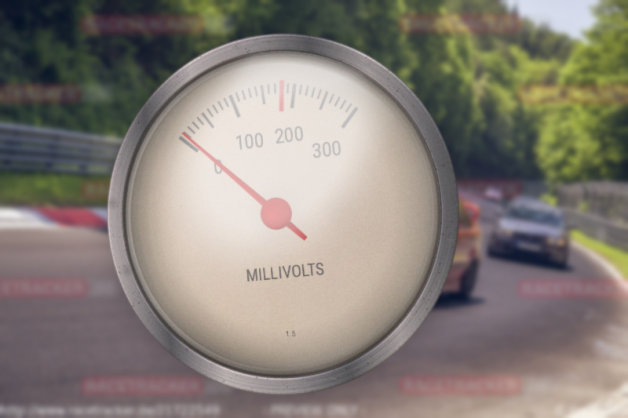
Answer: 10 mV
